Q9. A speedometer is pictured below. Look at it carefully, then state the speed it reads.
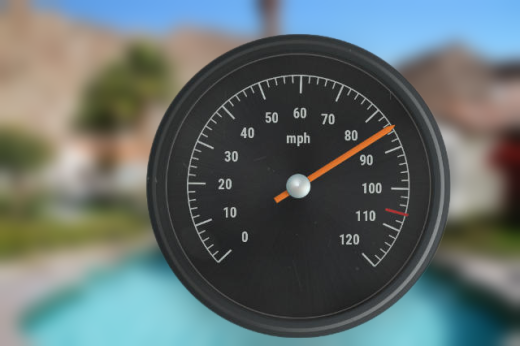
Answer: 85 mph
